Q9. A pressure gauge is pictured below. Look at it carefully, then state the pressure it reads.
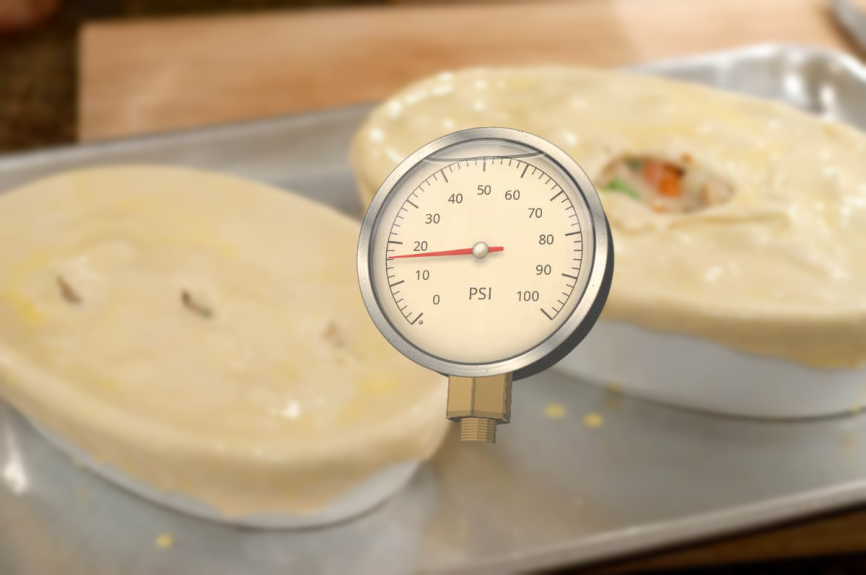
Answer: 16 psi
